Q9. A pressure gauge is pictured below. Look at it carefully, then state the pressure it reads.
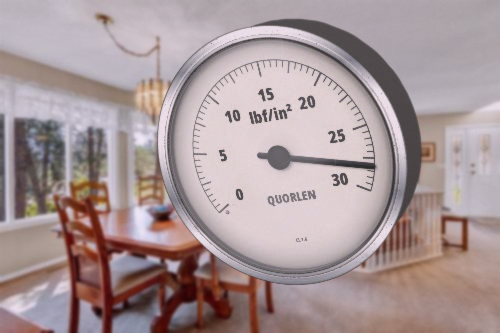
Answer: 28 psi
